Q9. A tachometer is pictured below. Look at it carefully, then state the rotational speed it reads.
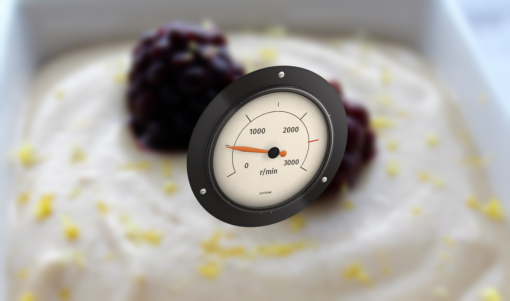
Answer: 500 rpm
